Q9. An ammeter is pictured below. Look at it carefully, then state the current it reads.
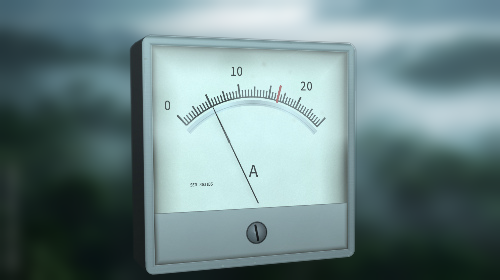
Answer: 5 A
